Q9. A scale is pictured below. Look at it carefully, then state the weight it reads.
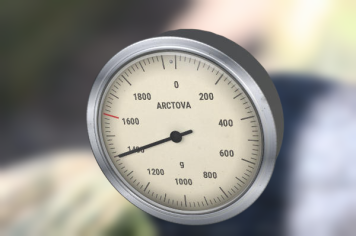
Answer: 1400 g
